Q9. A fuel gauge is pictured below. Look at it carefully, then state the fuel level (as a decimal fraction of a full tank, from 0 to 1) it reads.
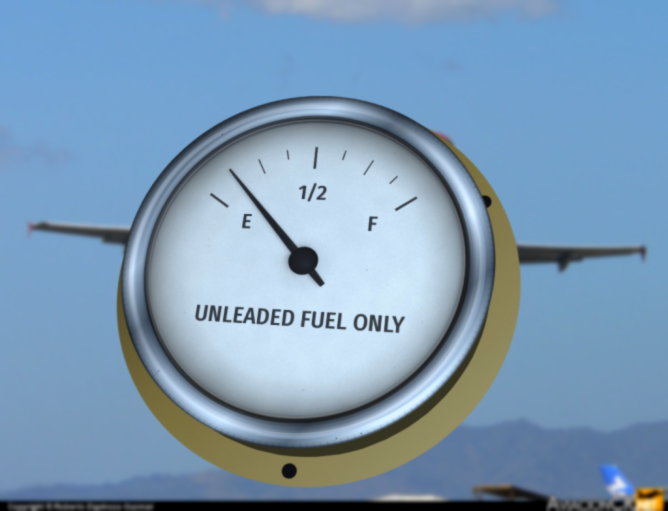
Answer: 0.125
